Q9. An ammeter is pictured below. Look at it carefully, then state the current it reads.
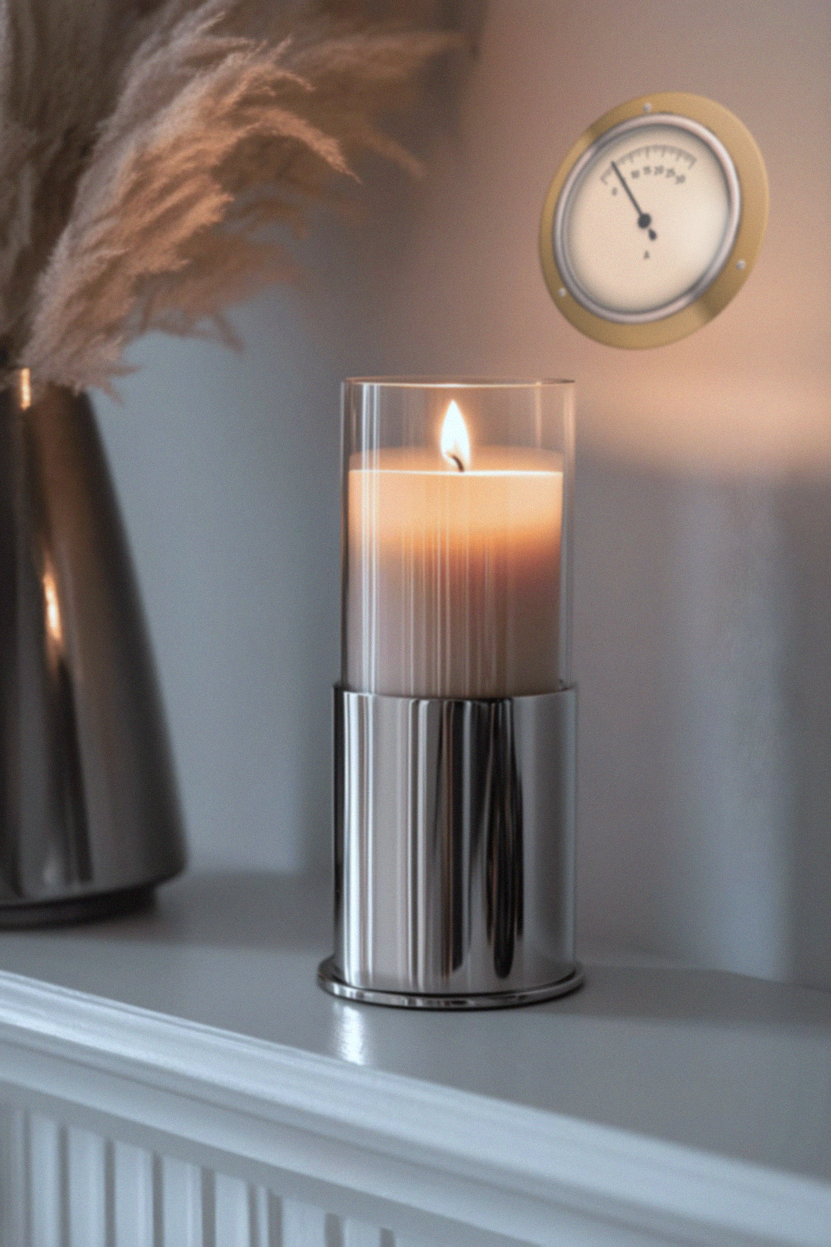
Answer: 5 A
